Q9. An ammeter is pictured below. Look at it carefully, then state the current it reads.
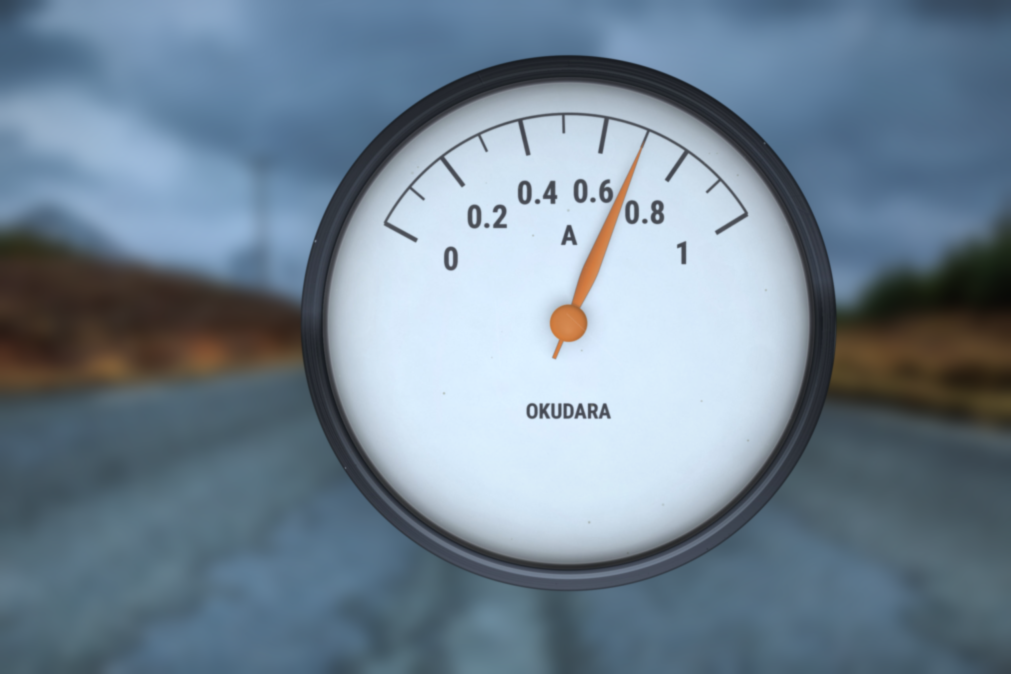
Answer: 0.7 A
